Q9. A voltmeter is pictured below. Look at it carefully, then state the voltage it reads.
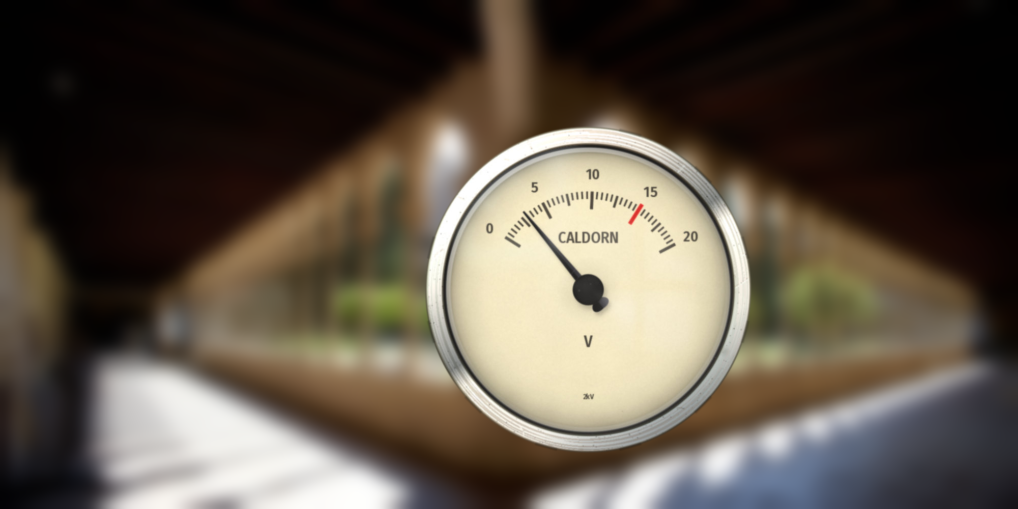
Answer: 3 V
